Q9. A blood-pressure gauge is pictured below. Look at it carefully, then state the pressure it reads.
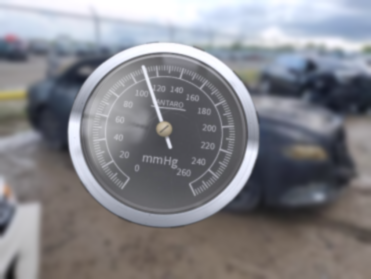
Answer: 110 mmHg
